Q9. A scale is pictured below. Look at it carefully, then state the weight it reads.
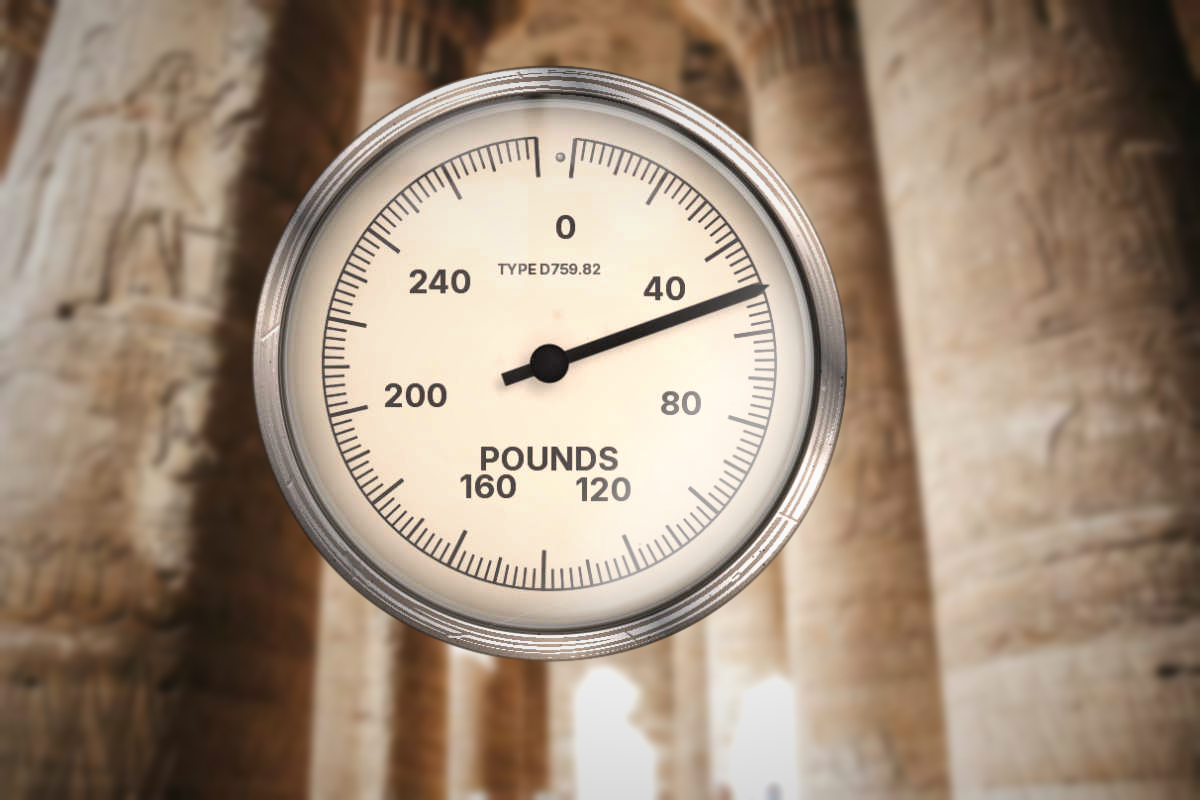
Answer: 51 lb
